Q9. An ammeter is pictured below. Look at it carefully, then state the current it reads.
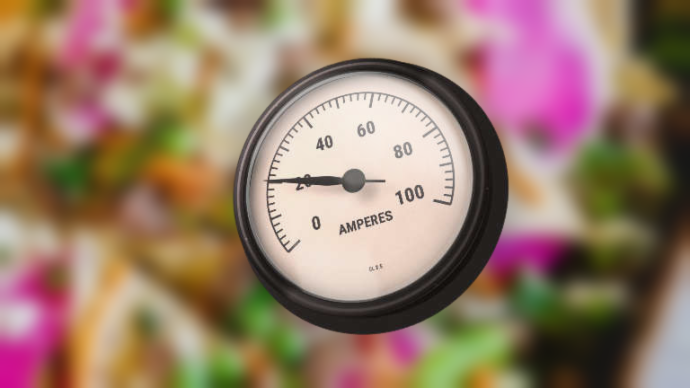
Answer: 20 A
